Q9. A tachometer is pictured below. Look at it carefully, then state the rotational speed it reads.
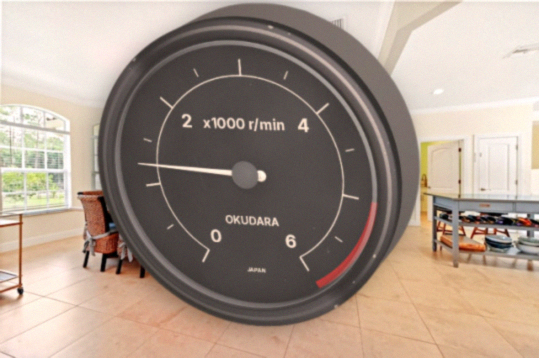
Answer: 1250 rpm
